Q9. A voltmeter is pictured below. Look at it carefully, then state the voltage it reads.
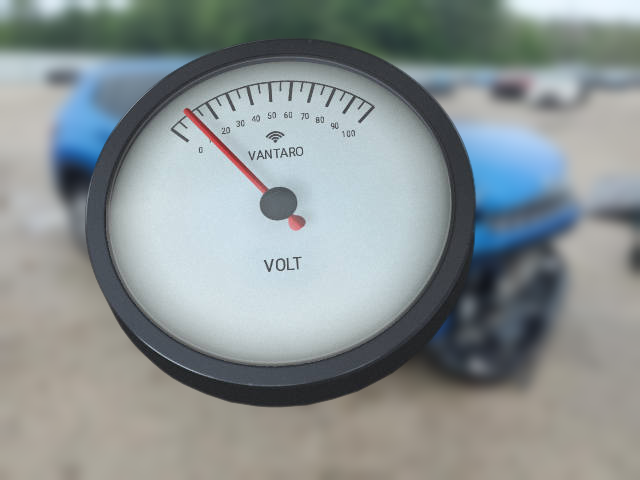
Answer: 10 V
